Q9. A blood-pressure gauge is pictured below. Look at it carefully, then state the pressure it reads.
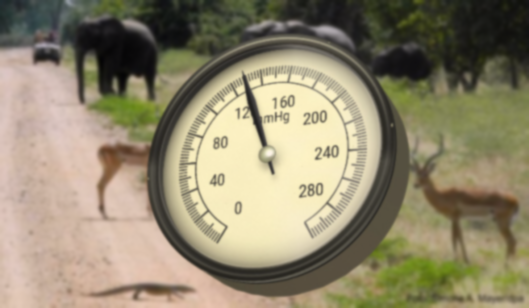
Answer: 130 mmHg
